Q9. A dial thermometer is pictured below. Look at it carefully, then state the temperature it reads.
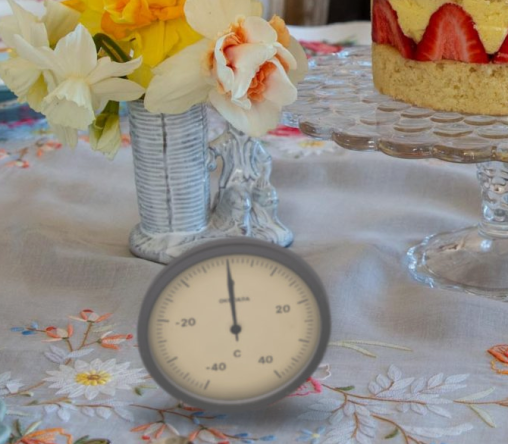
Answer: 0 °C
